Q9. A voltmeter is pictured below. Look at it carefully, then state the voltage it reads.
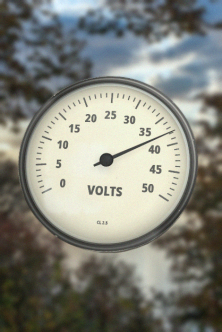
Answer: 38 V
